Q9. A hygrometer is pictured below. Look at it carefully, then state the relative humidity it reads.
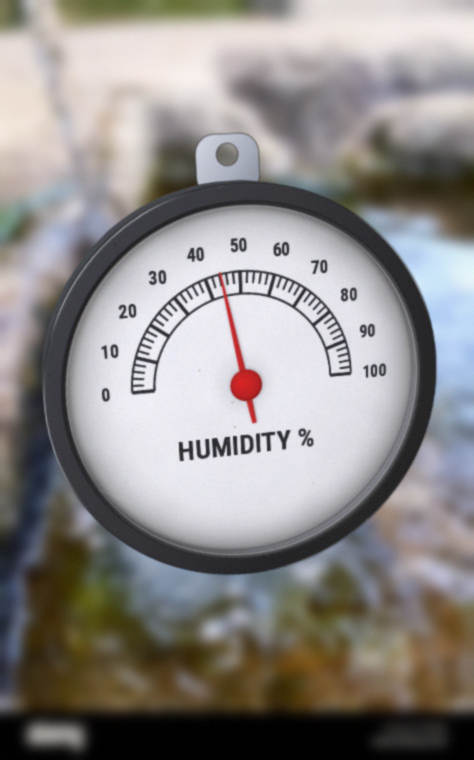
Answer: 44 %
